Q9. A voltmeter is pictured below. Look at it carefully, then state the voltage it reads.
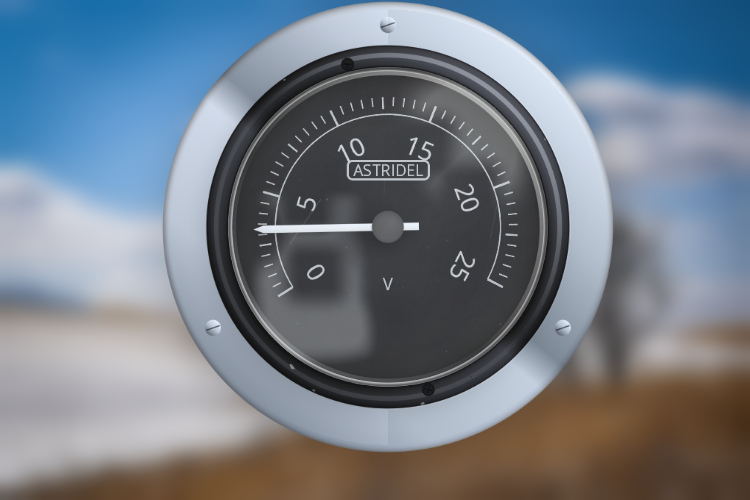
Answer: 3.25 V
